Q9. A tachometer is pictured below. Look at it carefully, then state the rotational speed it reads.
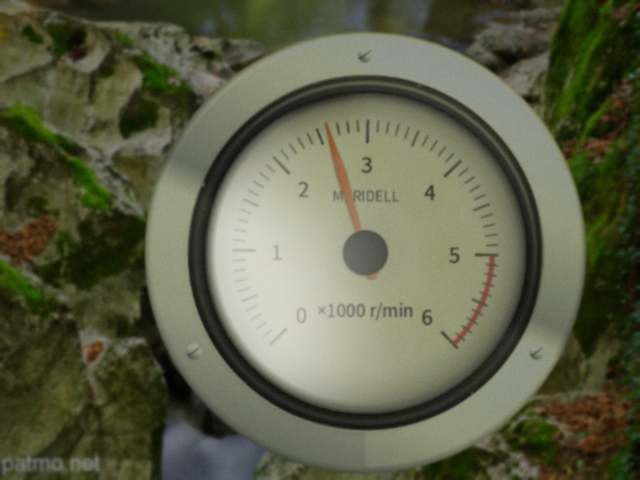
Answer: 2600 rpm
